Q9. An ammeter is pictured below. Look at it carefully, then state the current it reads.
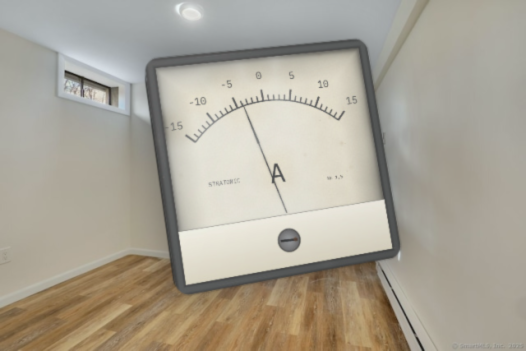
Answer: -4 A
